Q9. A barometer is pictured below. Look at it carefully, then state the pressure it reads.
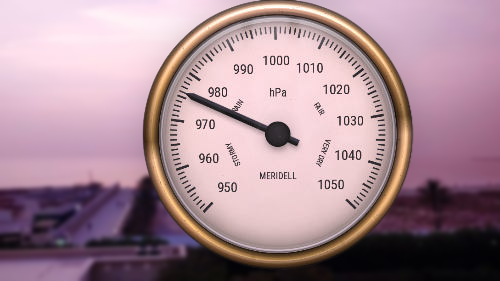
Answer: 976 hPa
